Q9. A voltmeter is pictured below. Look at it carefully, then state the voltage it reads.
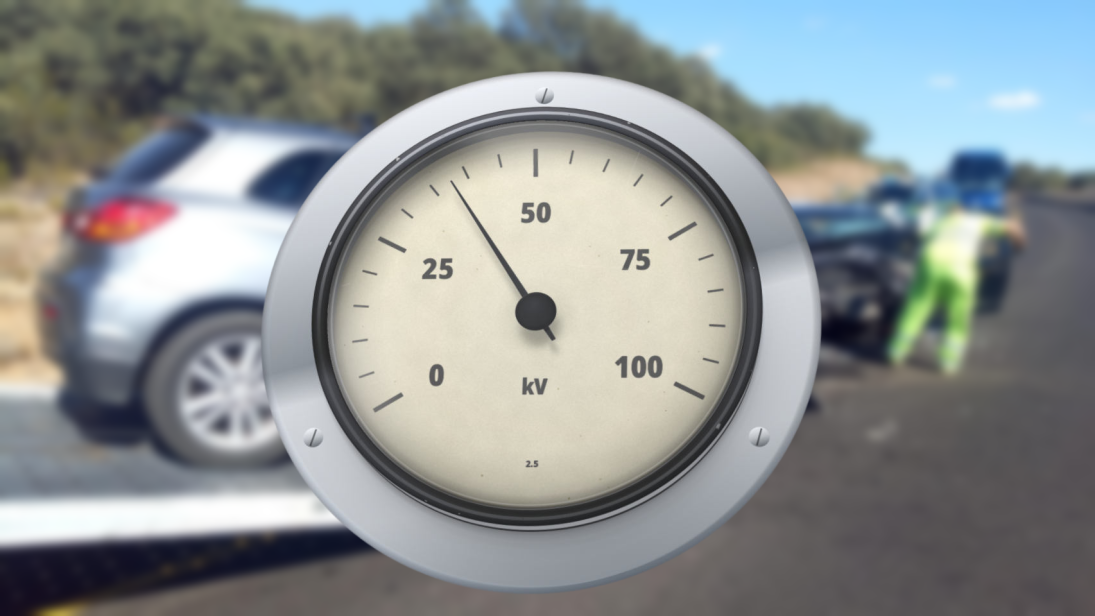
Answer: 37.5 kV
